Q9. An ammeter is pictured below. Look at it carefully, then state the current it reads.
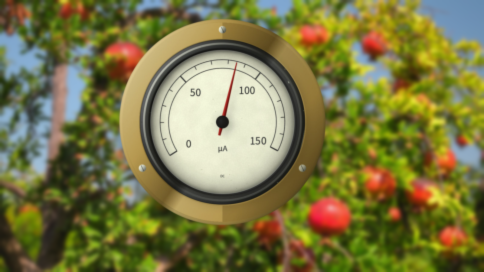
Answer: 85 µA
